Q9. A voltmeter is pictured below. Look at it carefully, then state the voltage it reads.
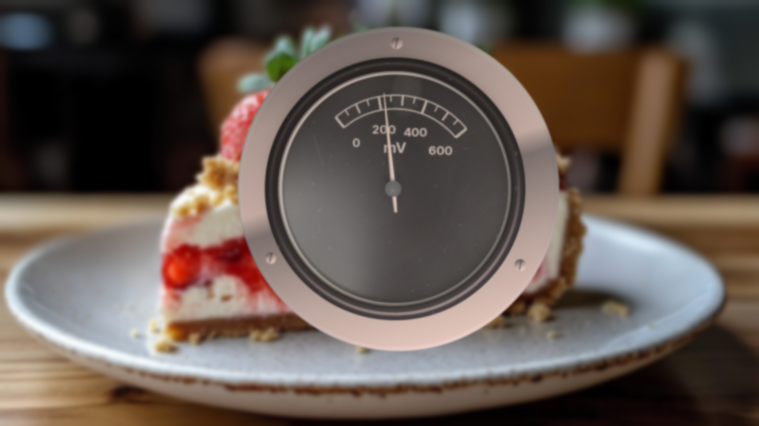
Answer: 225 mV
